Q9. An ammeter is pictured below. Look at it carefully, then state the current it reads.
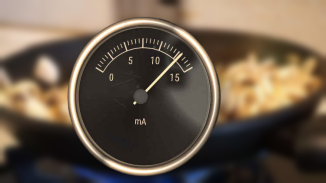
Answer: 13 mA
